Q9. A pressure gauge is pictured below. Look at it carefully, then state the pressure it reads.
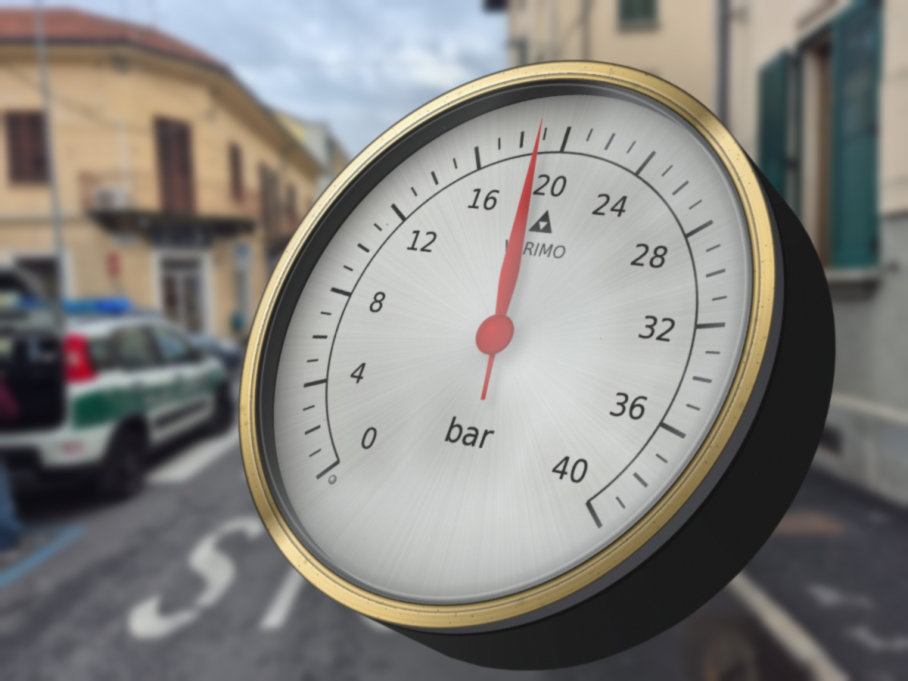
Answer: 19 bar
